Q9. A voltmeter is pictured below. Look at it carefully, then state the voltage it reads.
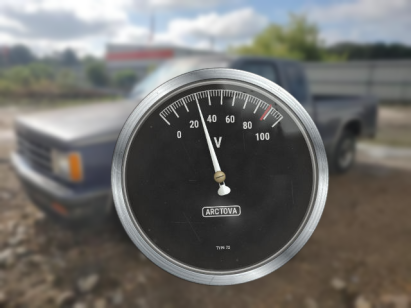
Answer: 30 V
